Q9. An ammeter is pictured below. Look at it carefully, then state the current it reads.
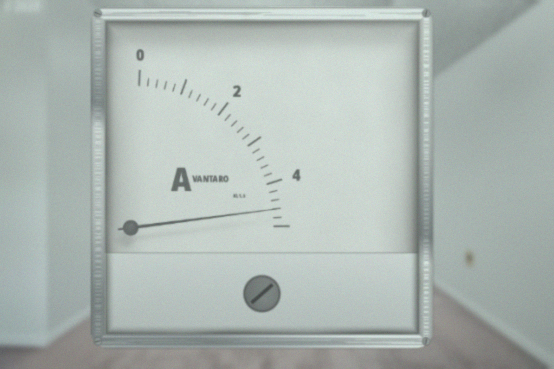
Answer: 4.6 A
